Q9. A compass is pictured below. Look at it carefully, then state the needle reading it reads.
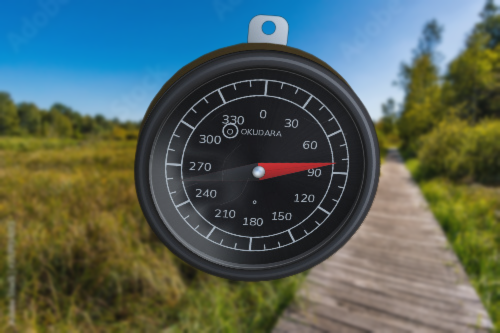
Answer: 80 °
